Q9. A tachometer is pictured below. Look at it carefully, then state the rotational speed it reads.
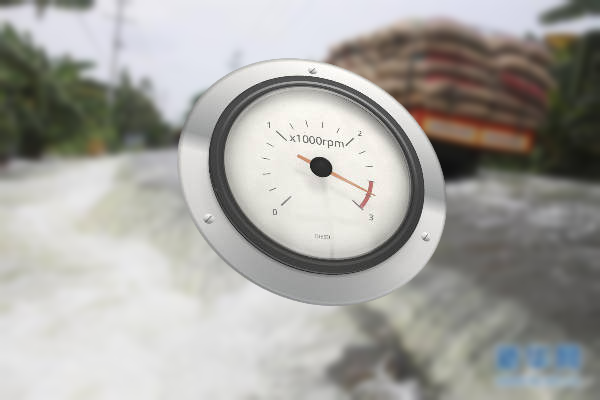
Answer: 2800 rpm
